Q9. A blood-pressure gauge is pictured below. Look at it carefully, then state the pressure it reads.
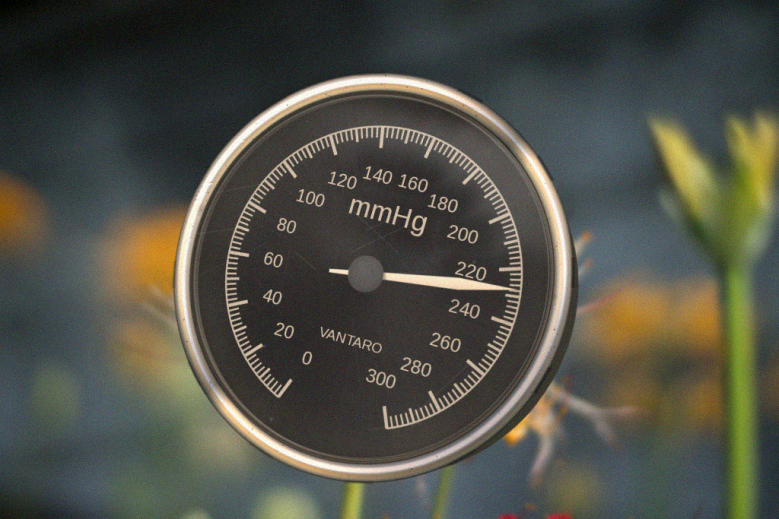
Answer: 228 mmHg
